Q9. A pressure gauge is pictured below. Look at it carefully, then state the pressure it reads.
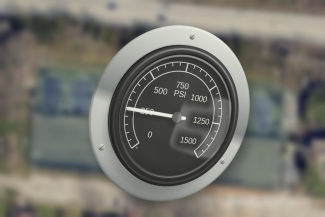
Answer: 250 psi
